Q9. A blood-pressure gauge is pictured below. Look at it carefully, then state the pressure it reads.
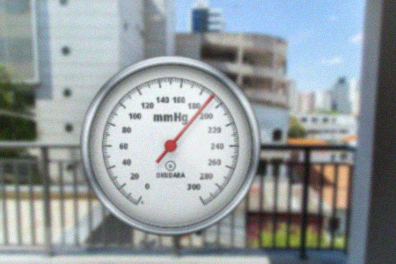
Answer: 190 mmHg
